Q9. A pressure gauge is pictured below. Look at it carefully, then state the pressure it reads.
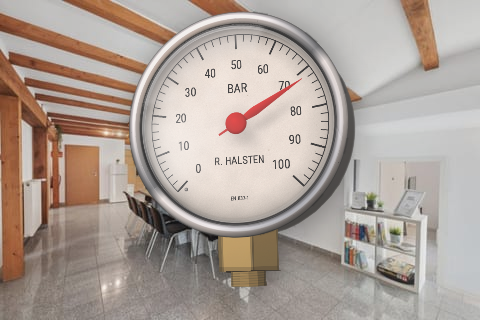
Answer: 72 bar
